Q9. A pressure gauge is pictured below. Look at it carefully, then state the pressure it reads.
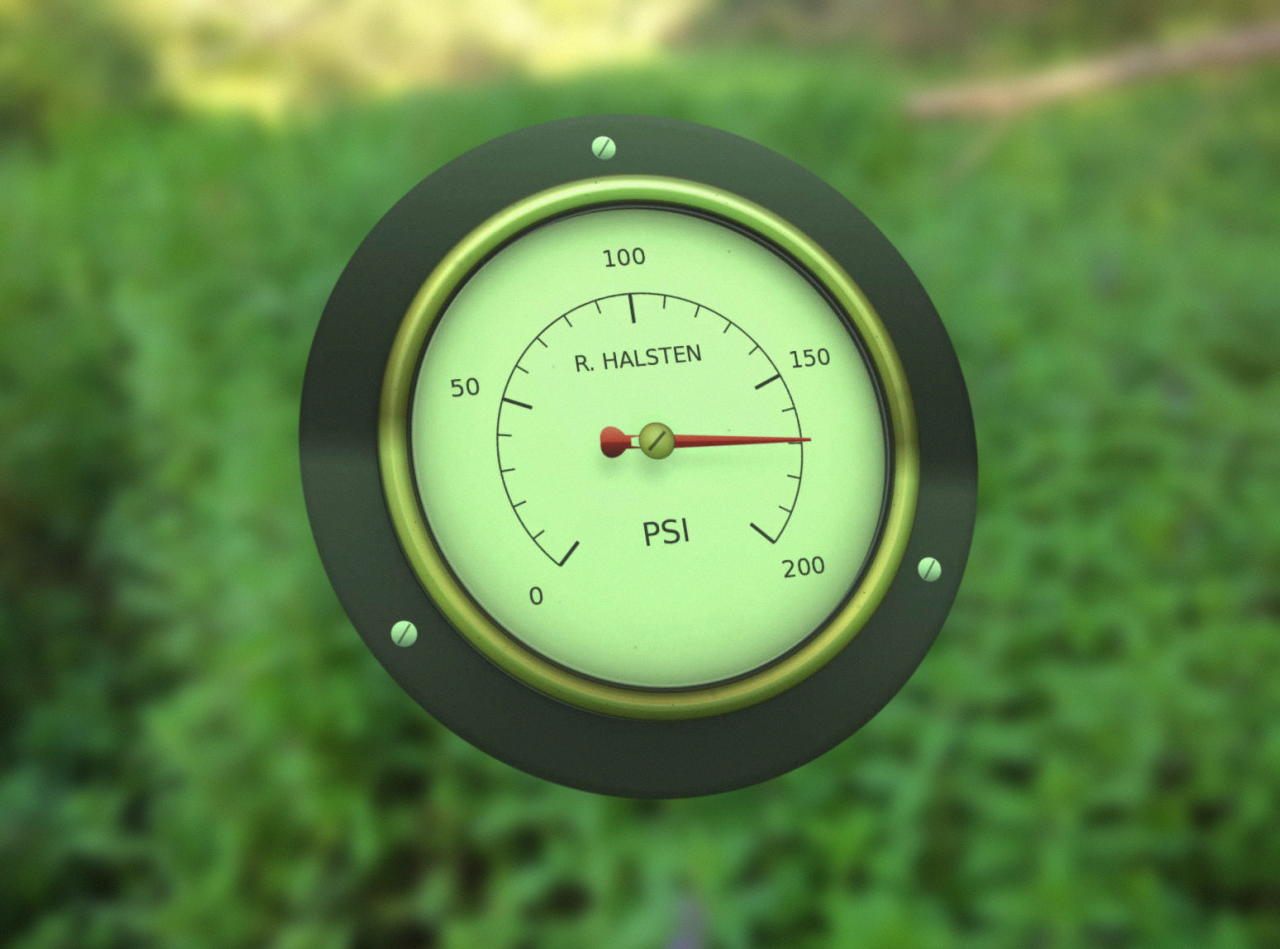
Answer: 170 psi
